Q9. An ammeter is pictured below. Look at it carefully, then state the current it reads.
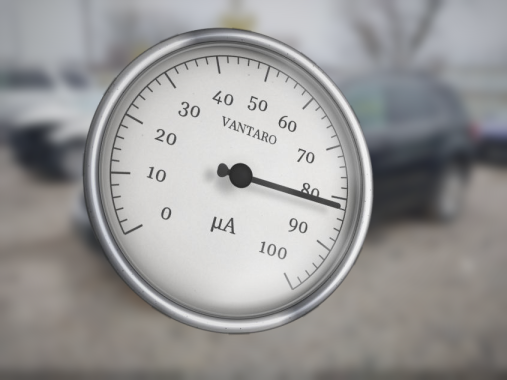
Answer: 82 µA
